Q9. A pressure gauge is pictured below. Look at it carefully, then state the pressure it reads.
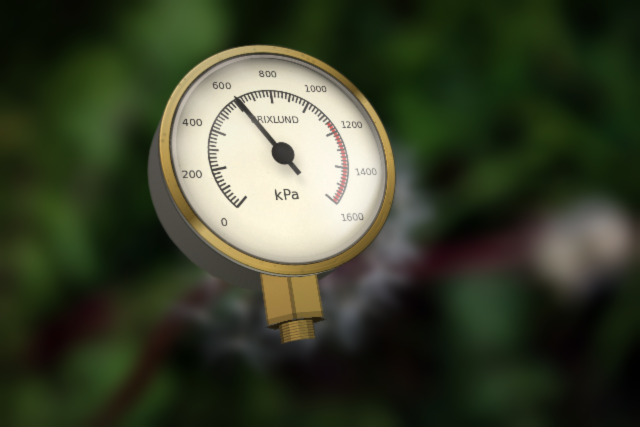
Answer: 600 kPa
